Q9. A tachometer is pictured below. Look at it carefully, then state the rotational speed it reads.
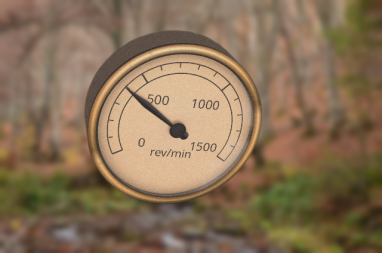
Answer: 400 rpm
